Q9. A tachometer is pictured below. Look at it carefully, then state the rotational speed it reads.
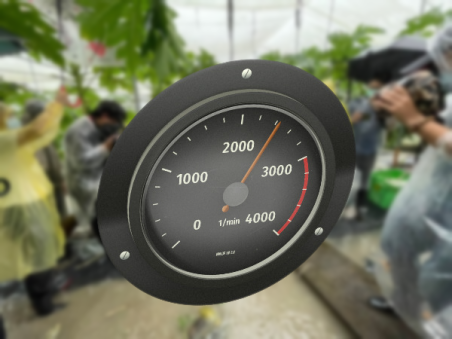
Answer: 2400 rpm
